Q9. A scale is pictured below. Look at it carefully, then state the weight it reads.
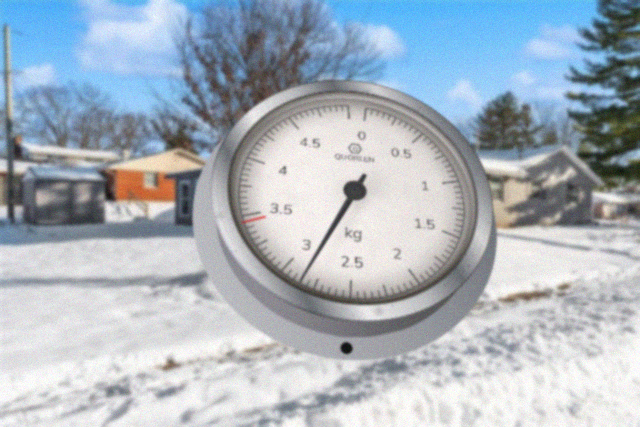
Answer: 2.85 kg
